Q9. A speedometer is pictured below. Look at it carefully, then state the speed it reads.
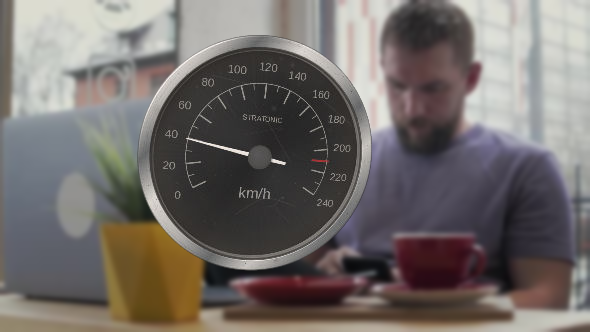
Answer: 40 km/h
